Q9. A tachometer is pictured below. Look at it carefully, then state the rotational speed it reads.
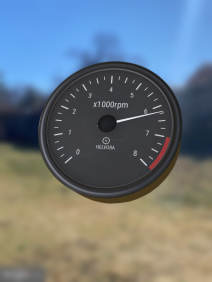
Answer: 6250 rpm
